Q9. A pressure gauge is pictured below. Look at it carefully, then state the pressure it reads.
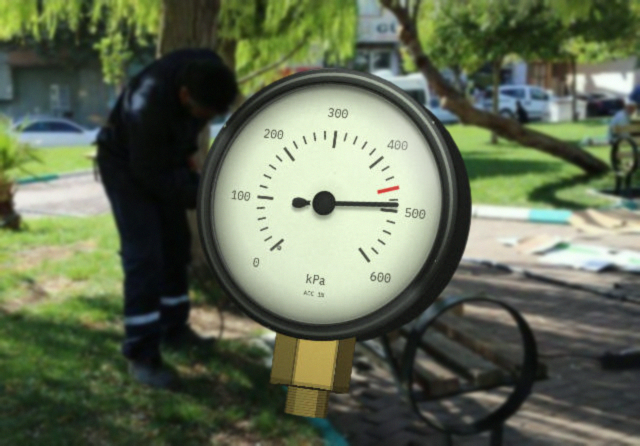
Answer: 490 kPa
